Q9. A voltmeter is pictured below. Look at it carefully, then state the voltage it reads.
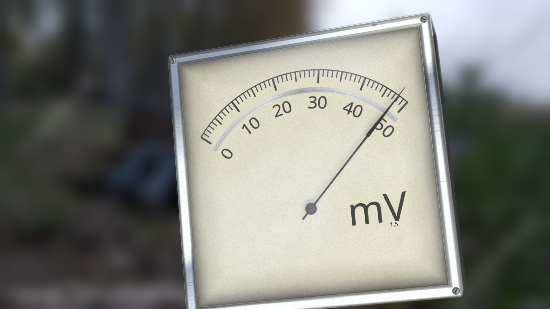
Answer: 48 mV
